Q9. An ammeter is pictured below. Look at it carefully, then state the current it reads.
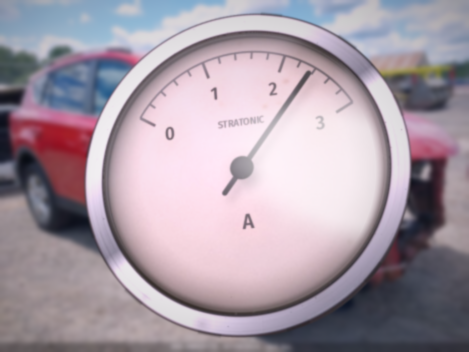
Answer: 2.4 A
